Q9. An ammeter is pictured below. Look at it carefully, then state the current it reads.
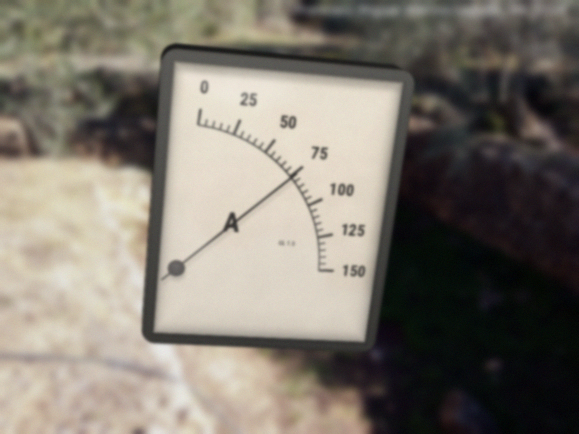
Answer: 75 A
